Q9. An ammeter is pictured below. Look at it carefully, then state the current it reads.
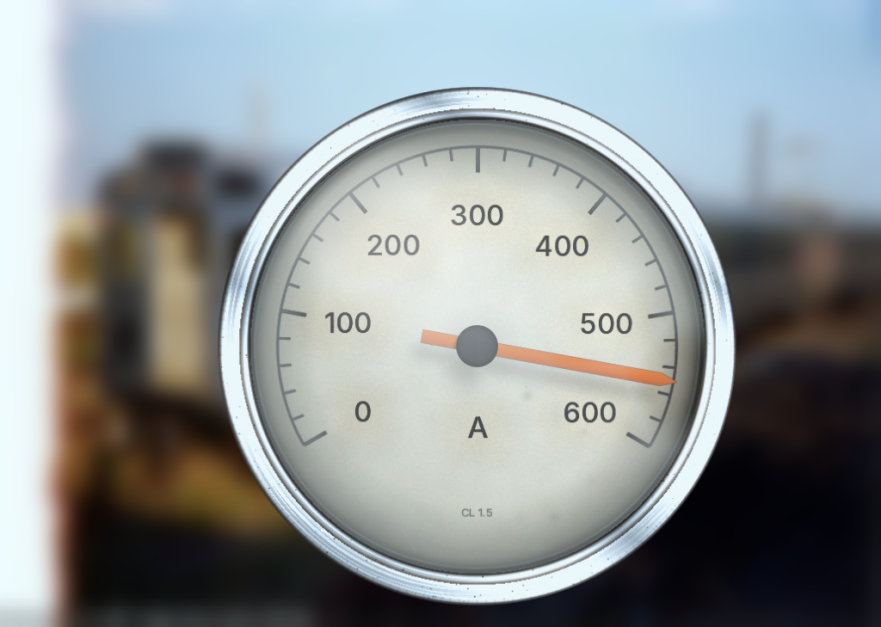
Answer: 550 A
